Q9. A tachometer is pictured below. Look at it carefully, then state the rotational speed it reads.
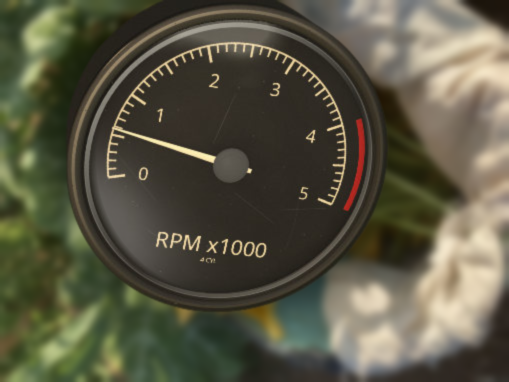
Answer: 600 rpm
